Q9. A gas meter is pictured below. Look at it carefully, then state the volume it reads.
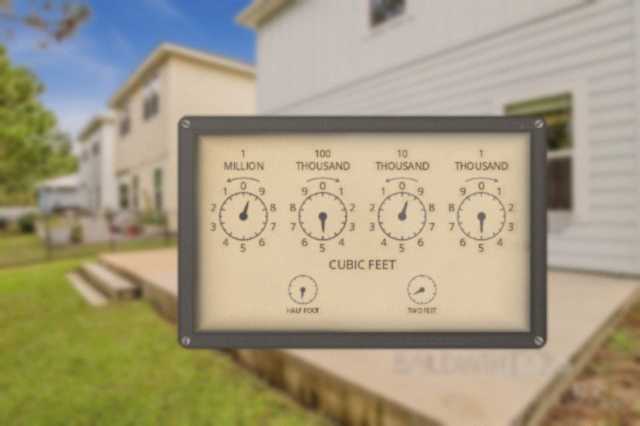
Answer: 949500 ft³
